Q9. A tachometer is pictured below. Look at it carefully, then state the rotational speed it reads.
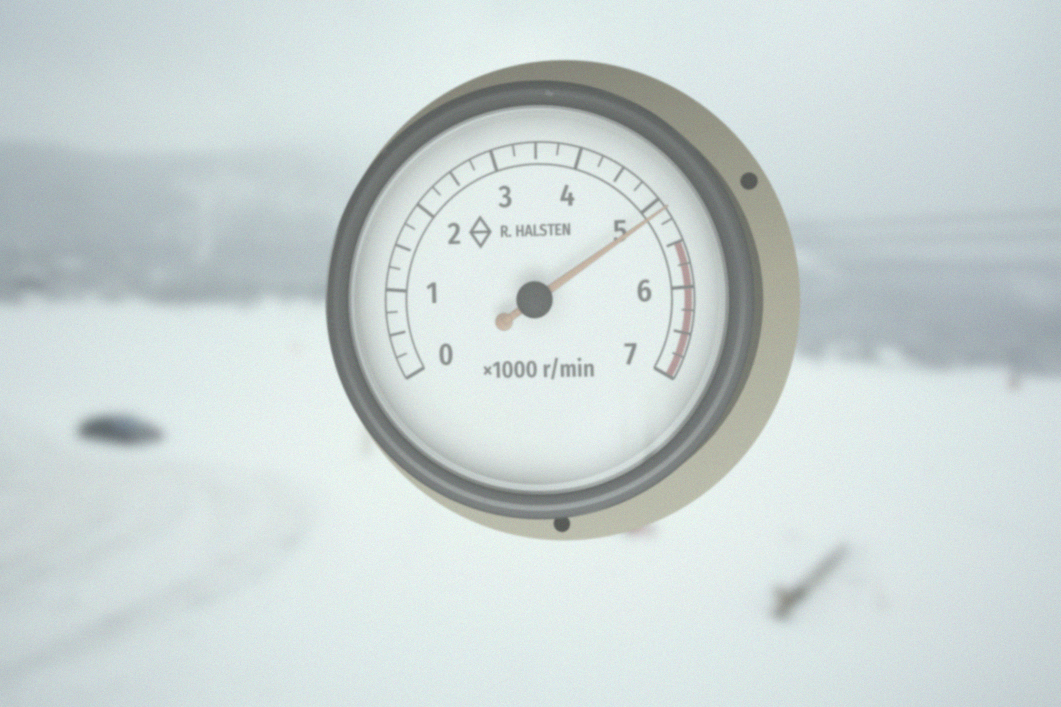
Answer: 5125 rpm
